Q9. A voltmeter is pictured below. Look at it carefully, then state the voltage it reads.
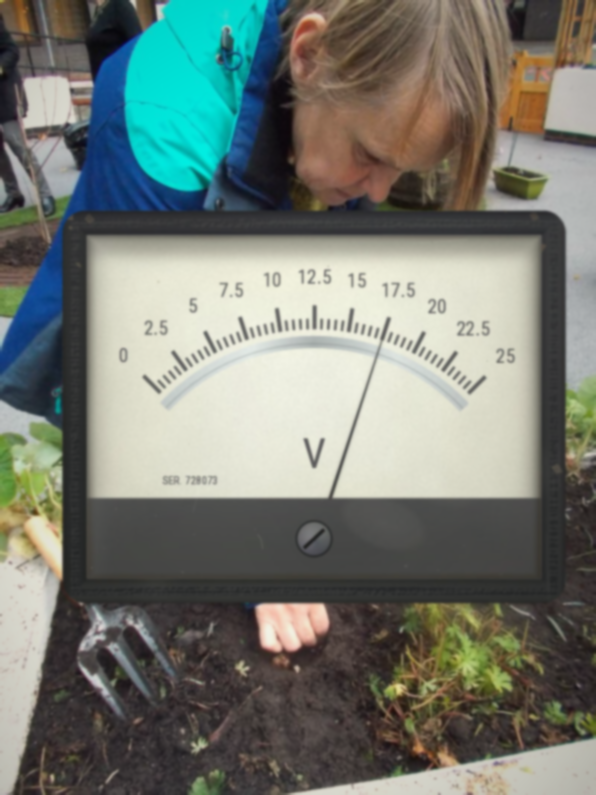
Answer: 17.5 V
